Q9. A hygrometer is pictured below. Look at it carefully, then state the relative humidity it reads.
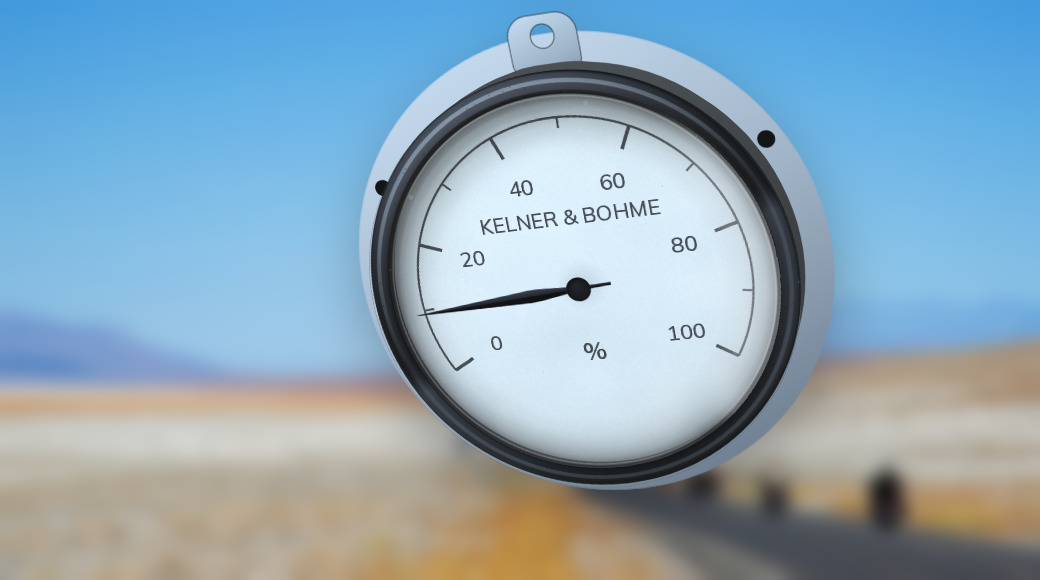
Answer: 10 %
